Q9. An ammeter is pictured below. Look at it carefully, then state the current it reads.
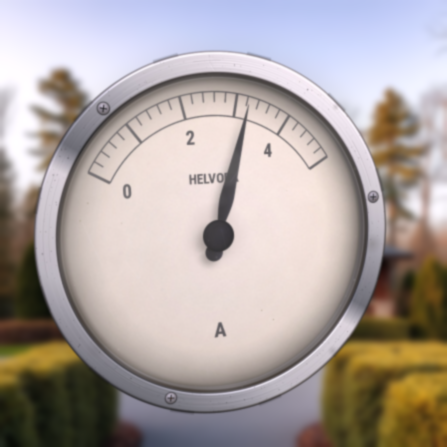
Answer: 3.2 A
